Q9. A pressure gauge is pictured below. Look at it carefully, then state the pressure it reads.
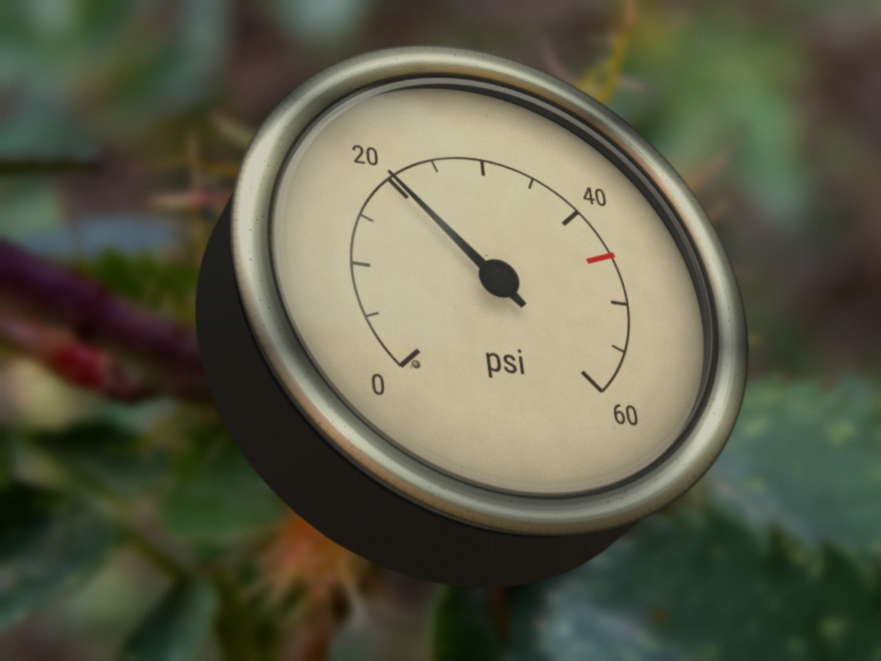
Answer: 20 psi
